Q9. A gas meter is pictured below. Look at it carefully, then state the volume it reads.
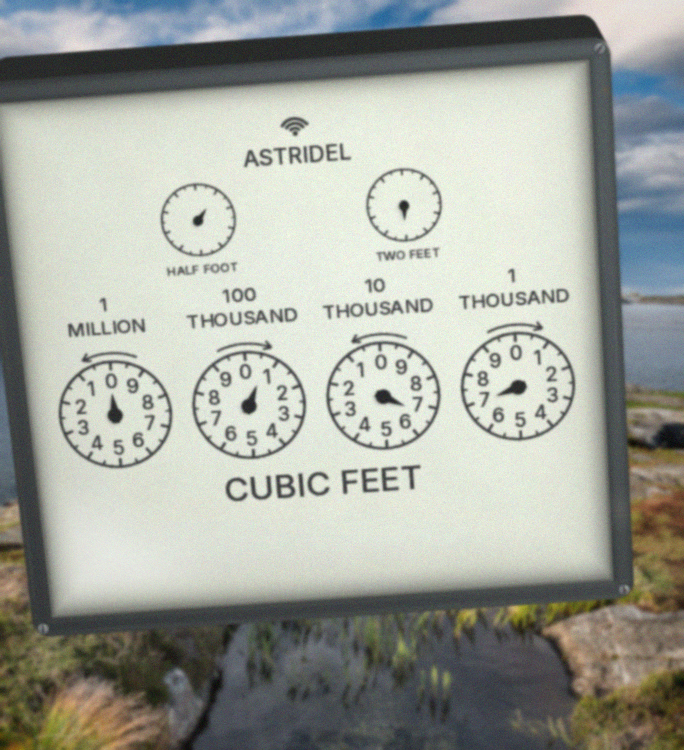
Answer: 6700 ft³
